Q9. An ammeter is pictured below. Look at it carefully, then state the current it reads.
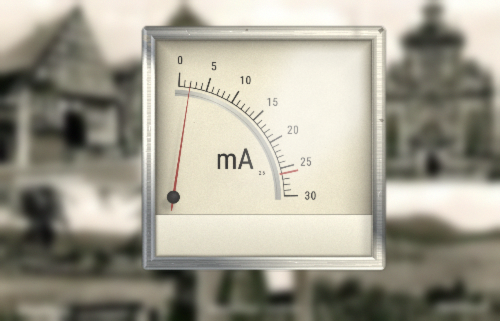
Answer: 2 mA
